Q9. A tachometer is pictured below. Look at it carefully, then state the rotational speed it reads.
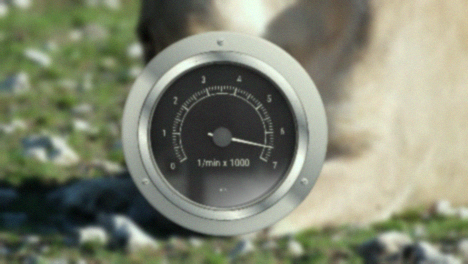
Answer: 6500 rpm
